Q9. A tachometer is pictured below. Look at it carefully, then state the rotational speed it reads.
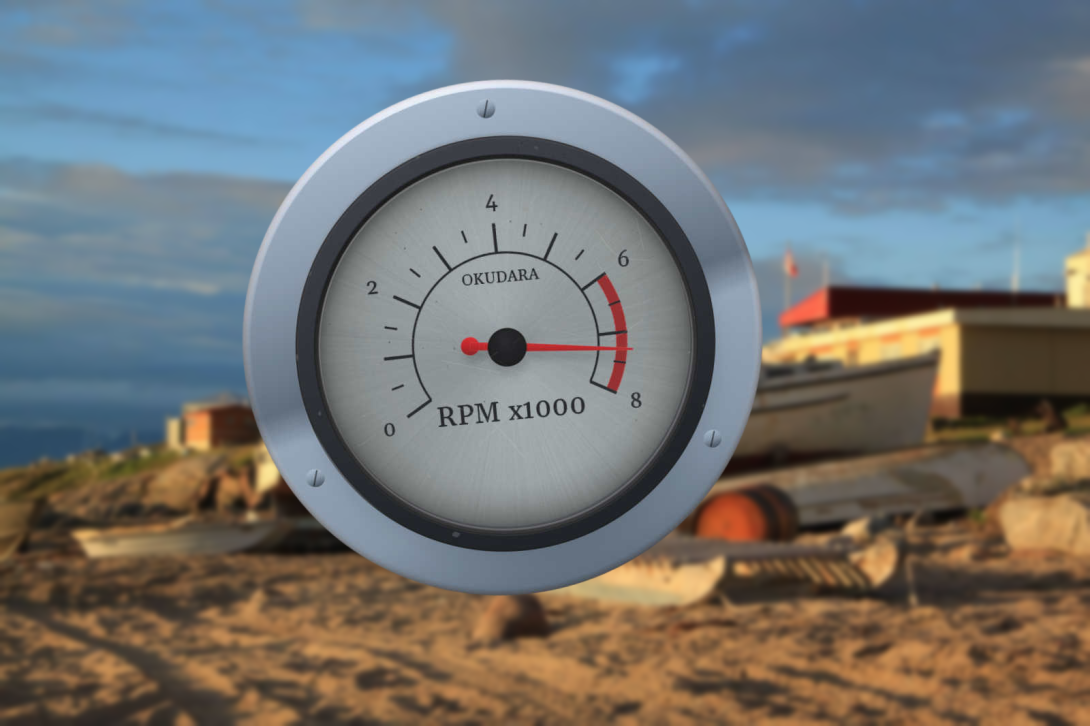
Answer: 7250 rpm
